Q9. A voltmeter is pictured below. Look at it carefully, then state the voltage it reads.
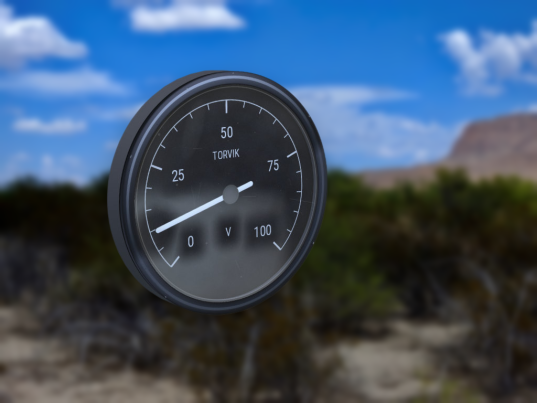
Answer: 10 V
